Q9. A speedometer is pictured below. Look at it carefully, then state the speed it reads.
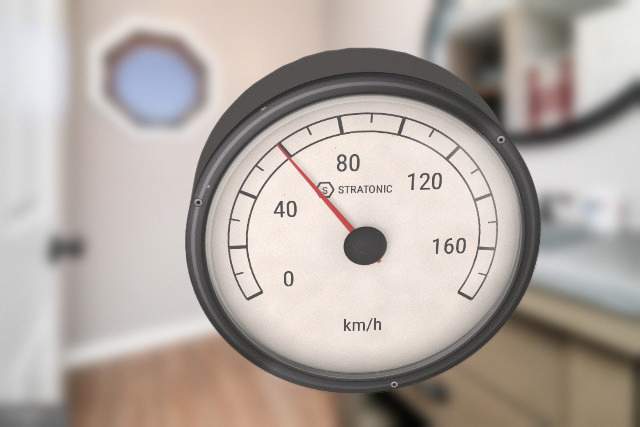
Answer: 60 km/h
